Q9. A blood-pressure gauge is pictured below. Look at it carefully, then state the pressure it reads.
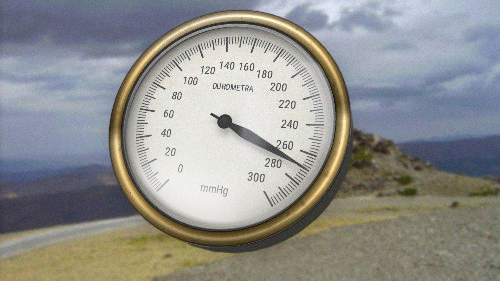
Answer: 270 mmHg
